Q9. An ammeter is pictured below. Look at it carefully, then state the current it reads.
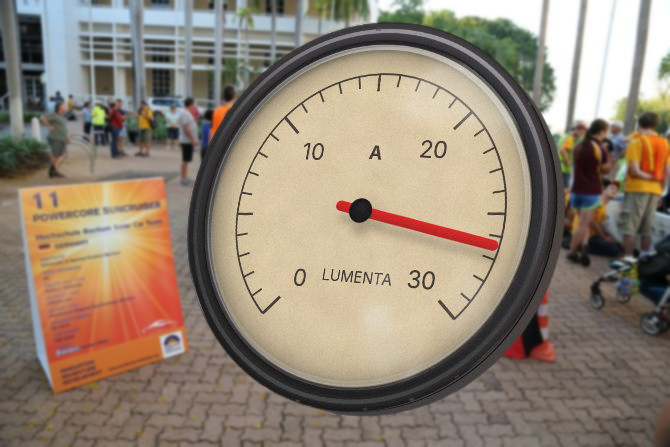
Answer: 26.5 A
